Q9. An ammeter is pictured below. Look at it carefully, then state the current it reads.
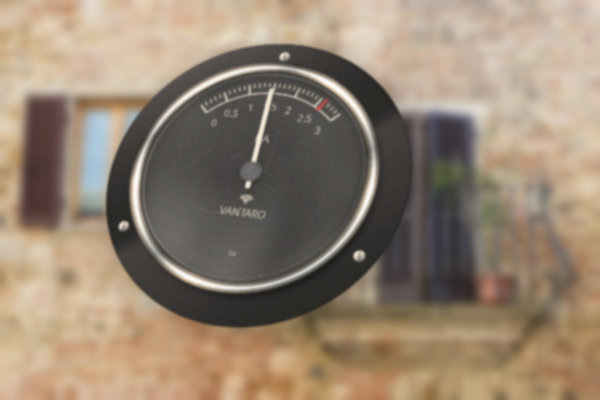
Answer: 1.5 kA
